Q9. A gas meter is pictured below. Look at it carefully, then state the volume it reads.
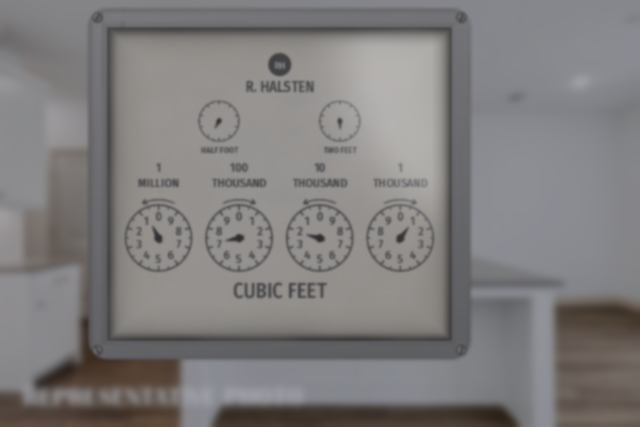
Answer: 72100 ft³
